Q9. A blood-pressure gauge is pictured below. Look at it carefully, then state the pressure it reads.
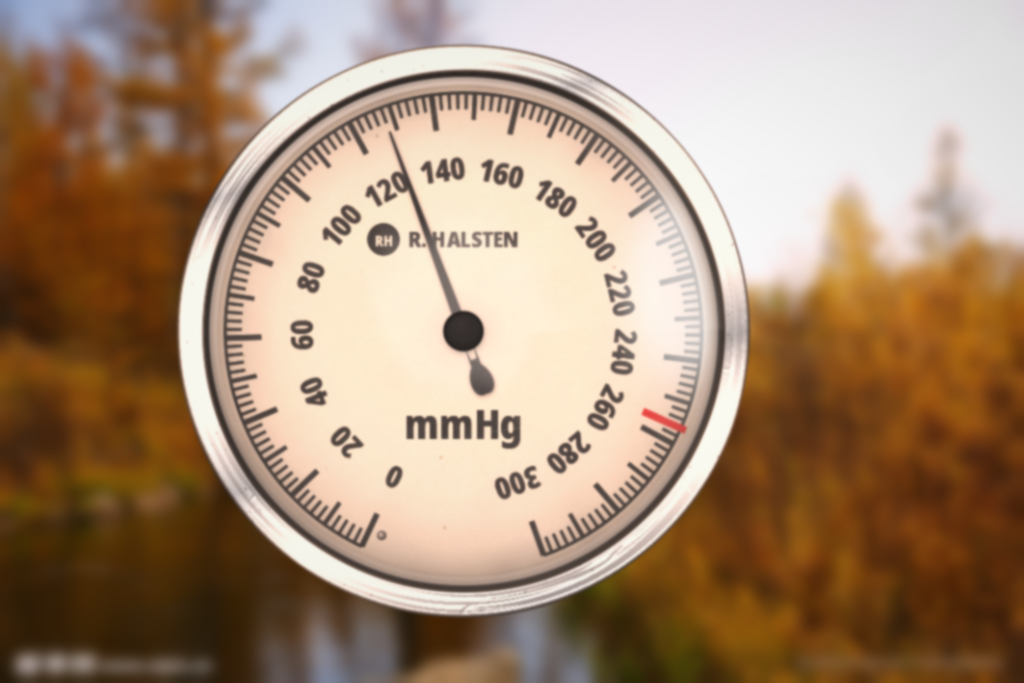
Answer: 128 mmHg
